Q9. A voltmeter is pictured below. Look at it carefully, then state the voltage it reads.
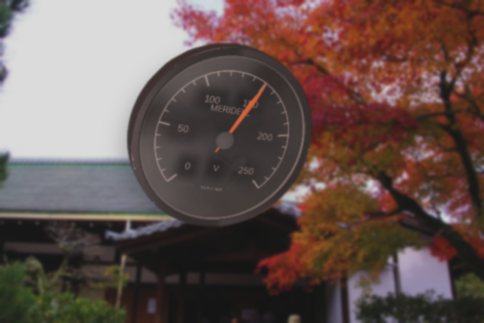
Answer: 150 V
